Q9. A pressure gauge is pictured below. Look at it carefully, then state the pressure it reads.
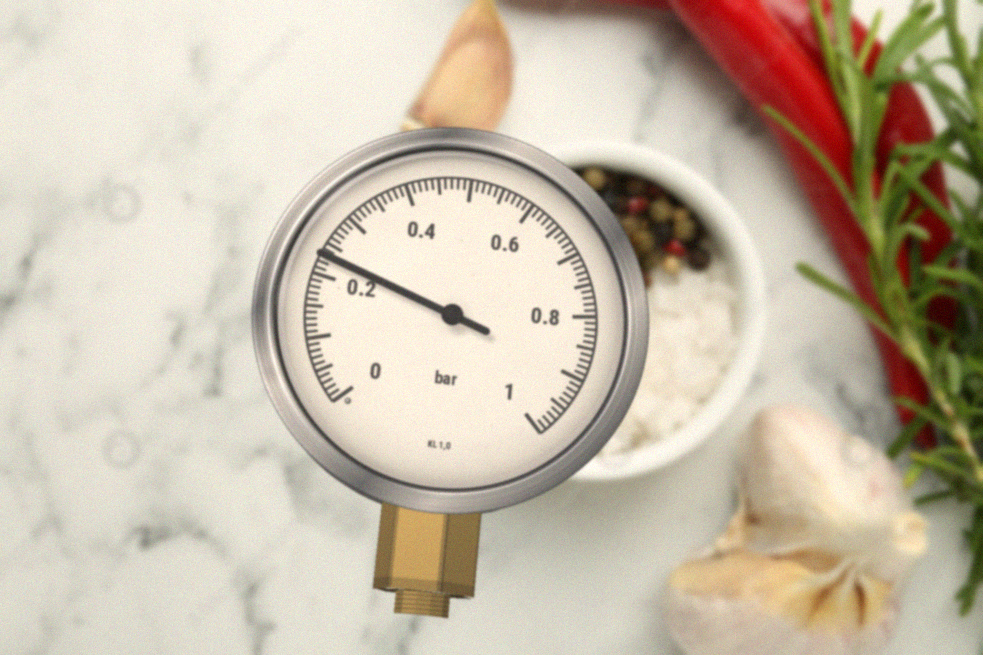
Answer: 0.23 bar
